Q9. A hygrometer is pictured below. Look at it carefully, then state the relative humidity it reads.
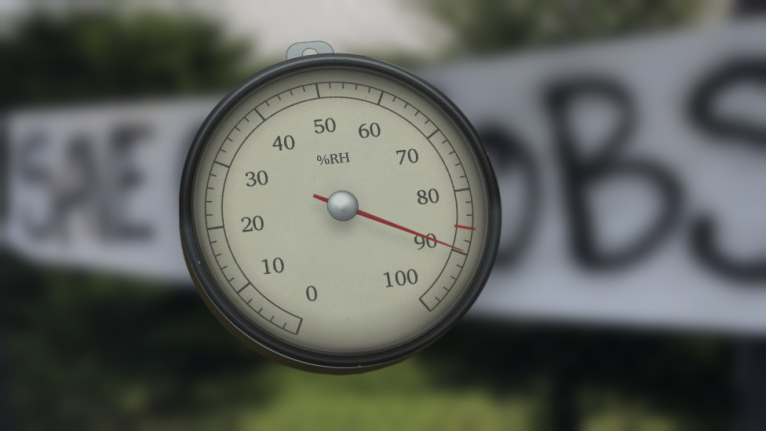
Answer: 90 %
